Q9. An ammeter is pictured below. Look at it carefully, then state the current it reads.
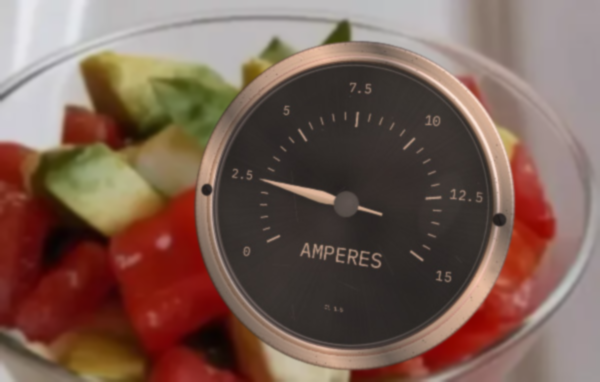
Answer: 2.5 A
